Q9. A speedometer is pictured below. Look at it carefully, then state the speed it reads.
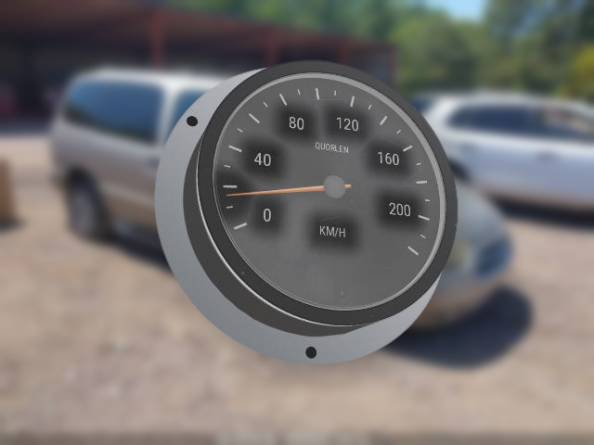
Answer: 15 km/h
